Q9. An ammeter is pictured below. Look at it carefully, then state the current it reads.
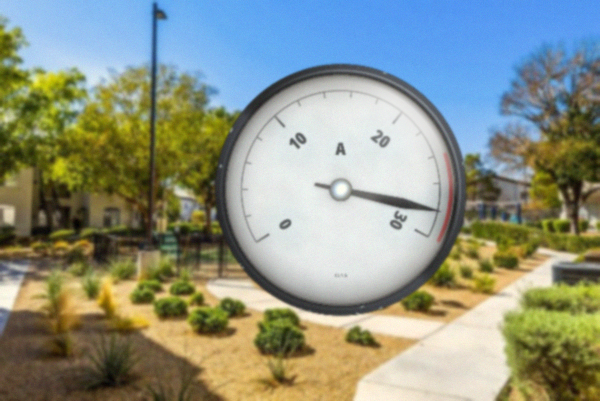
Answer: 28 A
